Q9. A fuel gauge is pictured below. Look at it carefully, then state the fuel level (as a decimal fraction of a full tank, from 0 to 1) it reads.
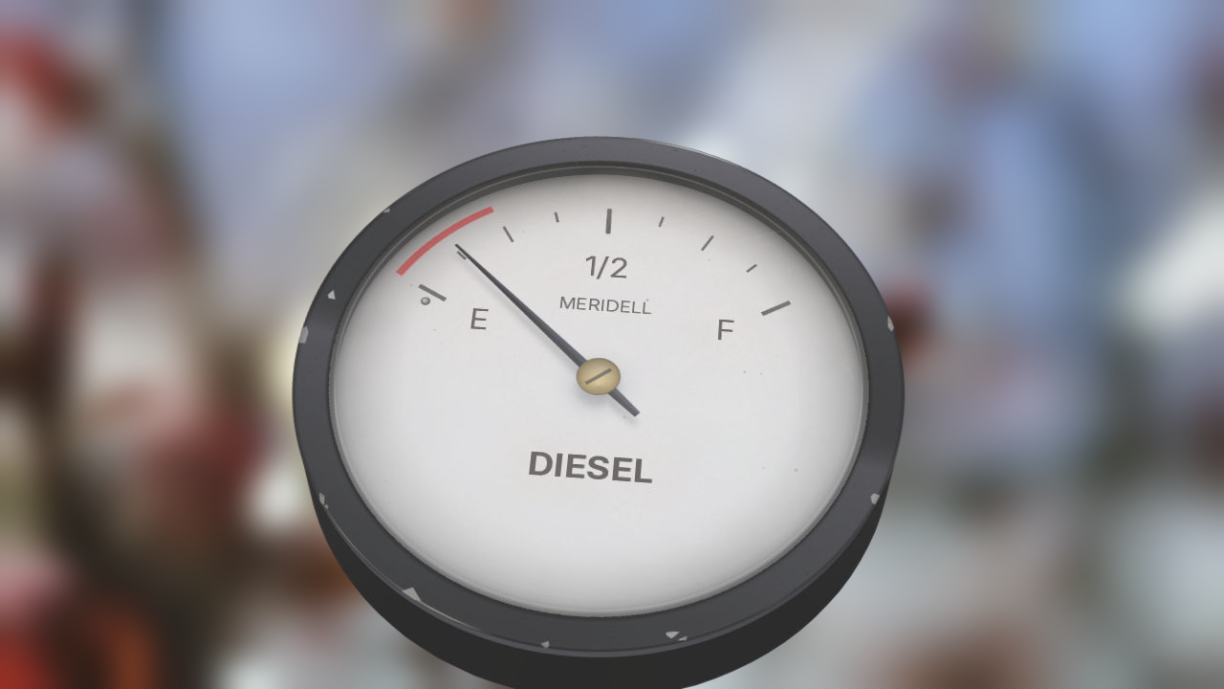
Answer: 0.125
